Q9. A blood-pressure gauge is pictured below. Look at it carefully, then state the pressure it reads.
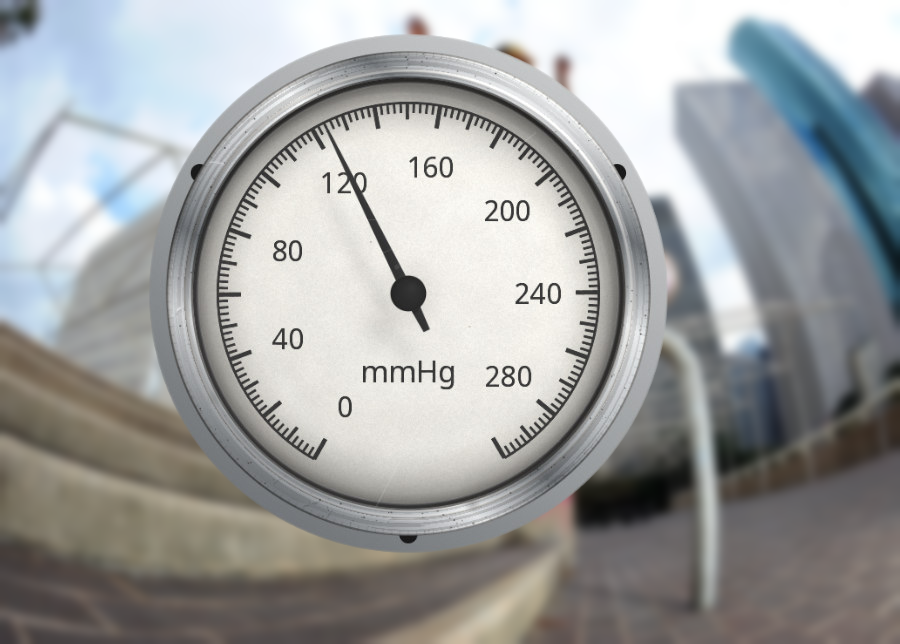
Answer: 124 mmHg
